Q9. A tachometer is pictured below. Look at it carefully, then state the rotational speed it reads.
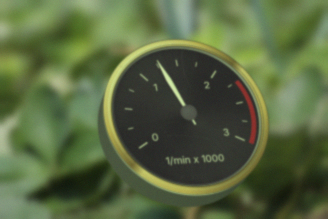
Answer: 1250 rpm
